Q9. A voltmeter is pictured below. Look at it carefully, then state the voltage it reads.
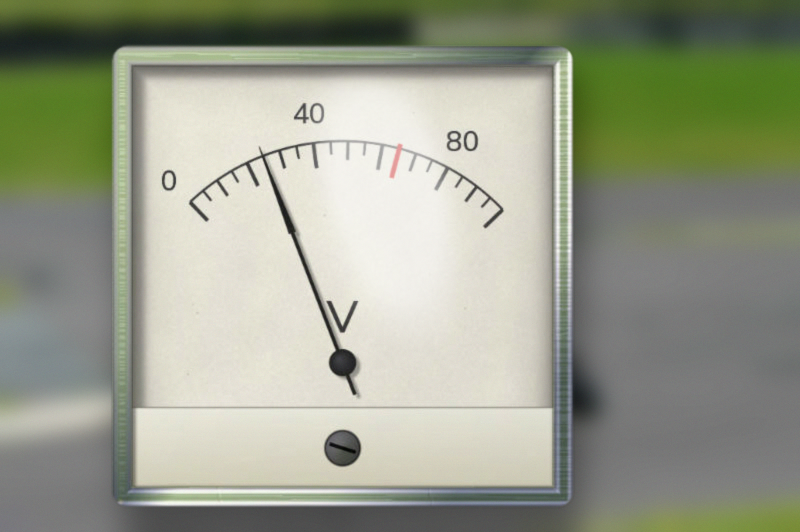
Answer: 25 V
